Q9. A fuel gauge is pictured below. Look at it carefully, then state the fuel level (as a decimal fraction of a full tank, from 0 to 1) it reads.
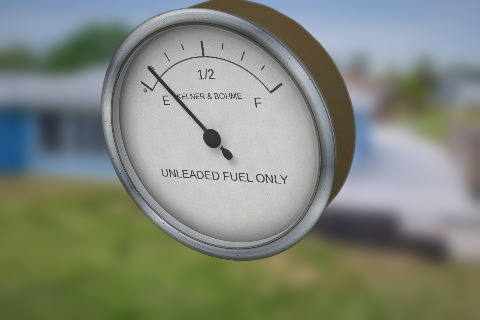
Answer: 0.125
